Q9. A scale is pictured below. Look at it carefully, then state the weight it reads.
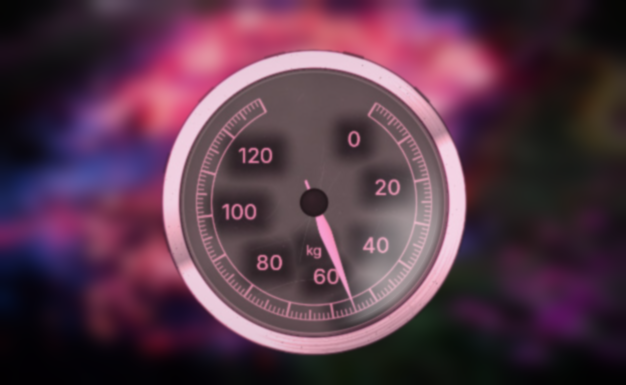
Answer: 55 kg
